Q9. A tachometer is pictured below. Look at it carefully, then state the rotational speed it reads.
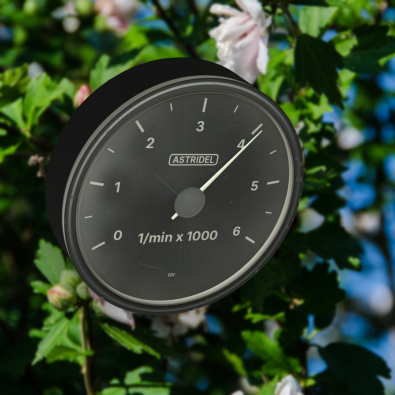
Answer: 4000 rpm
